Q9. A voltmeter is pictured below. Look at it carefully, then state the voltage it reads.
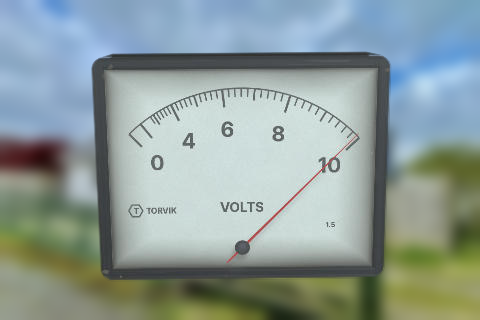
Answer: 9.9 V
